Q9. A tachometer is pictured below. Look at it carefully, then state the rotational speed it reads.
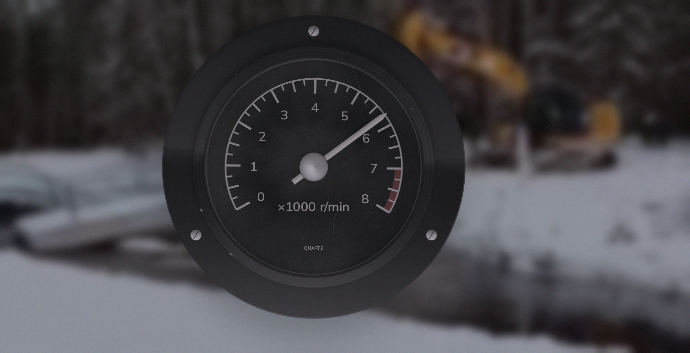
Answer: 5750 rpm
